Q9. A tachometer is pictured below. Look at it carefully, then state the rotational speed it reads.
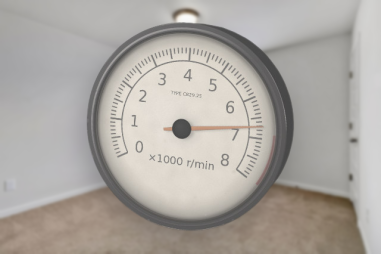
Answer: 6700 rpm
